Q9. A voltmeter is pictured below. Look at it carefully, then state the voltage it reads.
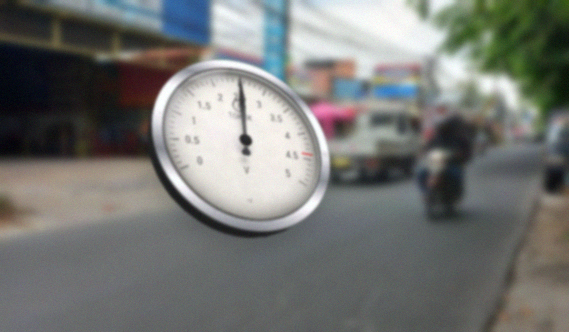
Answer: 2.5 V
